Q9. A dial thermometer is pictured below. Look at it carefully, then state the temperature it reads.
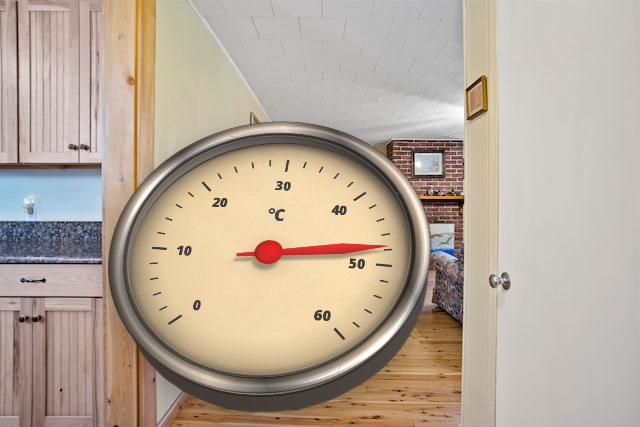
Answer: 48 °C
